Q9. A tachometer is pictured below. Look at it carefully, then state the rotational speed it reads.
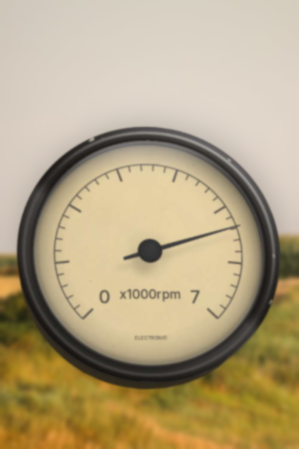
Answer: 5400 rpm
